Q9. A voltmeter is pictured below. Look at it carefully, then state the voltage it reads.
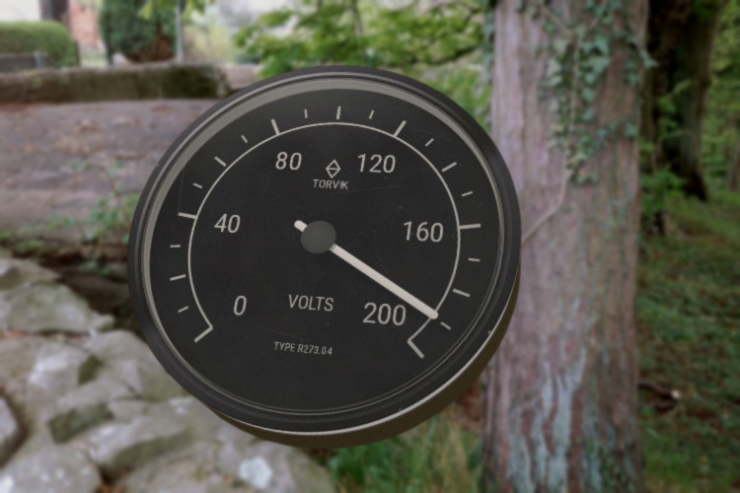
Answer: 190 V
